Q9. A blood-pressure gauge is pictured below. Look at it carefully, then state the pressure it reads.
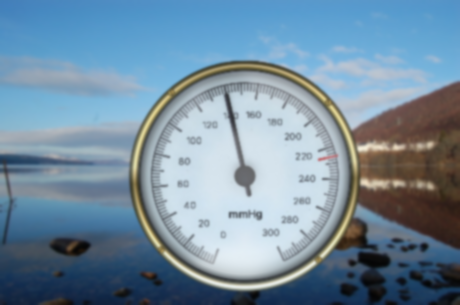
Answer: 140 mmHg
